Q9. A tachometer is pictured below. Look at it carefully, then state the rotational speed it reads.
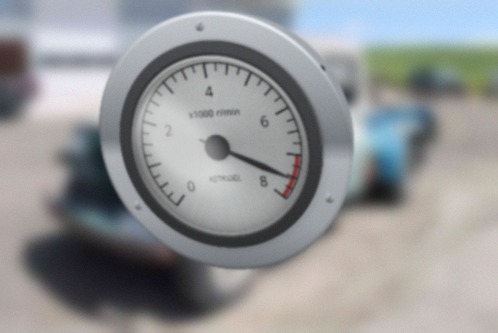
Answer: 7500 rpm
